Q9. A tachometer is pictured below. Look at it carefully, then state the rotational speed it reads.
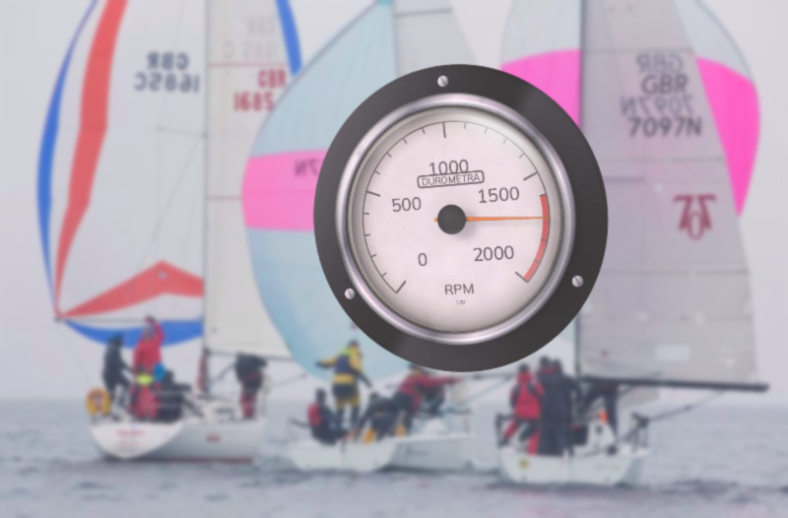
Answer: 1700 rpm
